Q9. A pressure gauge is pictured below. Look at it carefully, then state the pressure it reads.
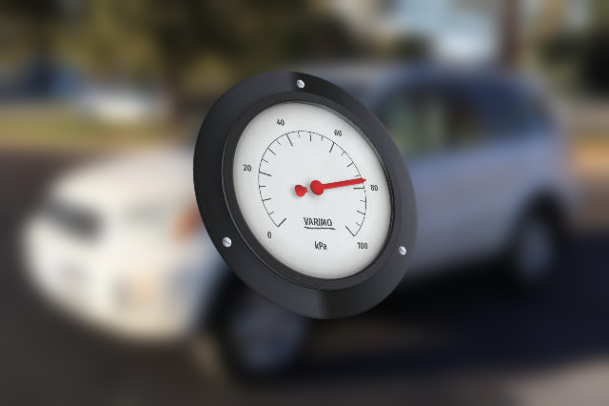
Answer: 77.5 kPa
